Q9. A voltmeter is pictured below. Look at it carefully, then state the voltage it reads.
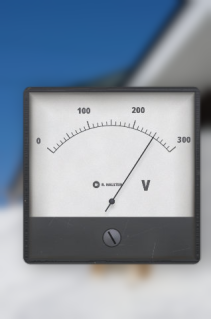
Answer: 250 V
